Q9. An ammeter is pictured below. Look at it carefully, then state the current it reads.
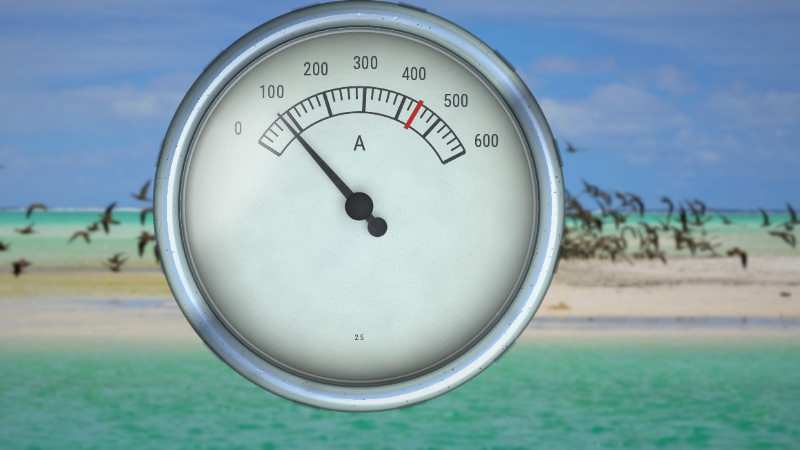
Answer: 80 A
